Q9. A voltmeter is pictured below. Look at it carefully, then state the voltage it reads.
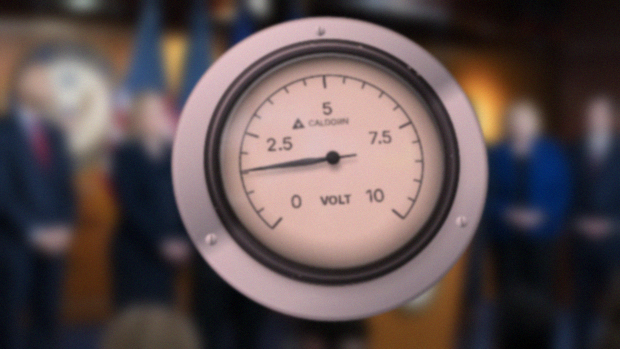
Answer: 1.5 V
